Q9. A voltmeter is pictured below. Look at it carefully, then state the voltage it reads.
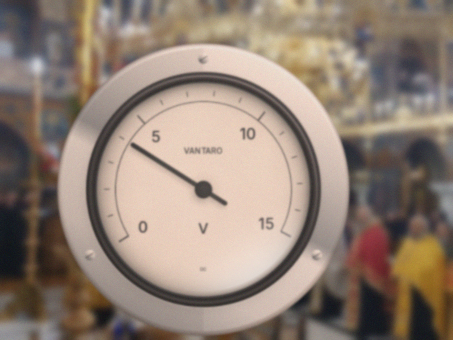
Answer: 4 V
